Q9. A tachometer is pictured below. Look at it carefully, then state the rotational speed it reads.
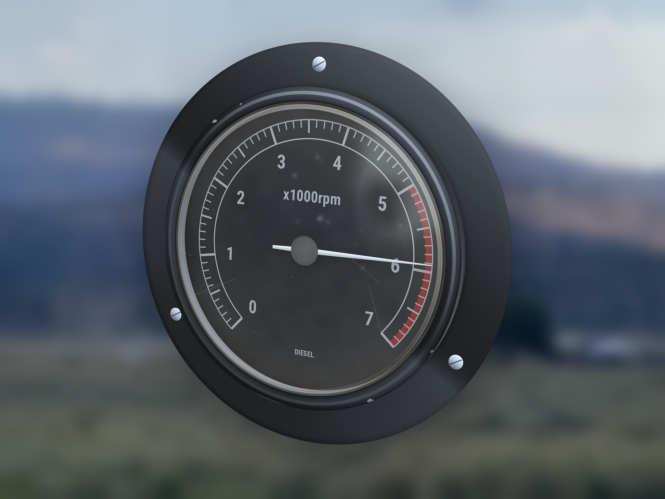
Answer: 5900 rpm
